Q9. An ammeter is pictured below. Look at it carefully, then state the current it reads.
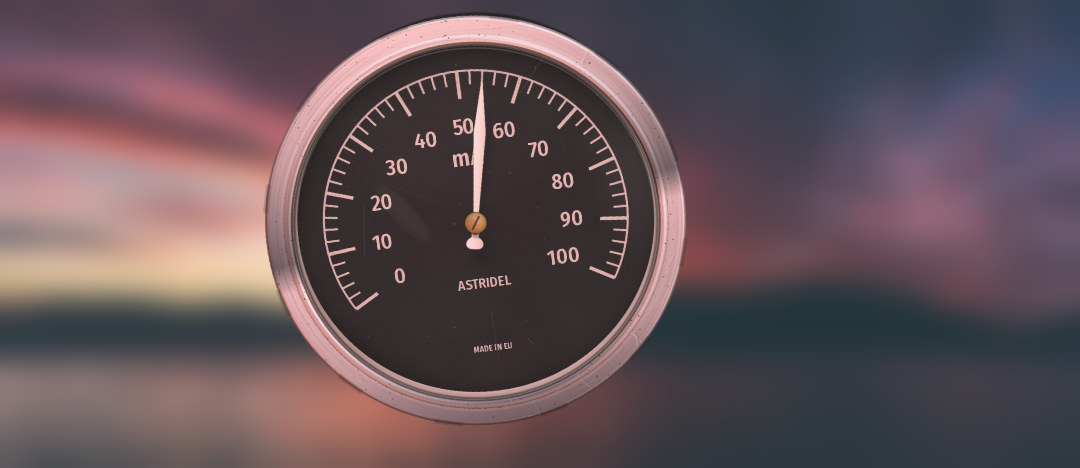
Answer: 54 mA
